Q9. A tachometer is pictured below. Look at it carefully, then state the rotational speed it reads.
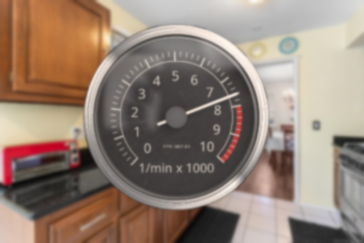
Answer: 7600 rpm
